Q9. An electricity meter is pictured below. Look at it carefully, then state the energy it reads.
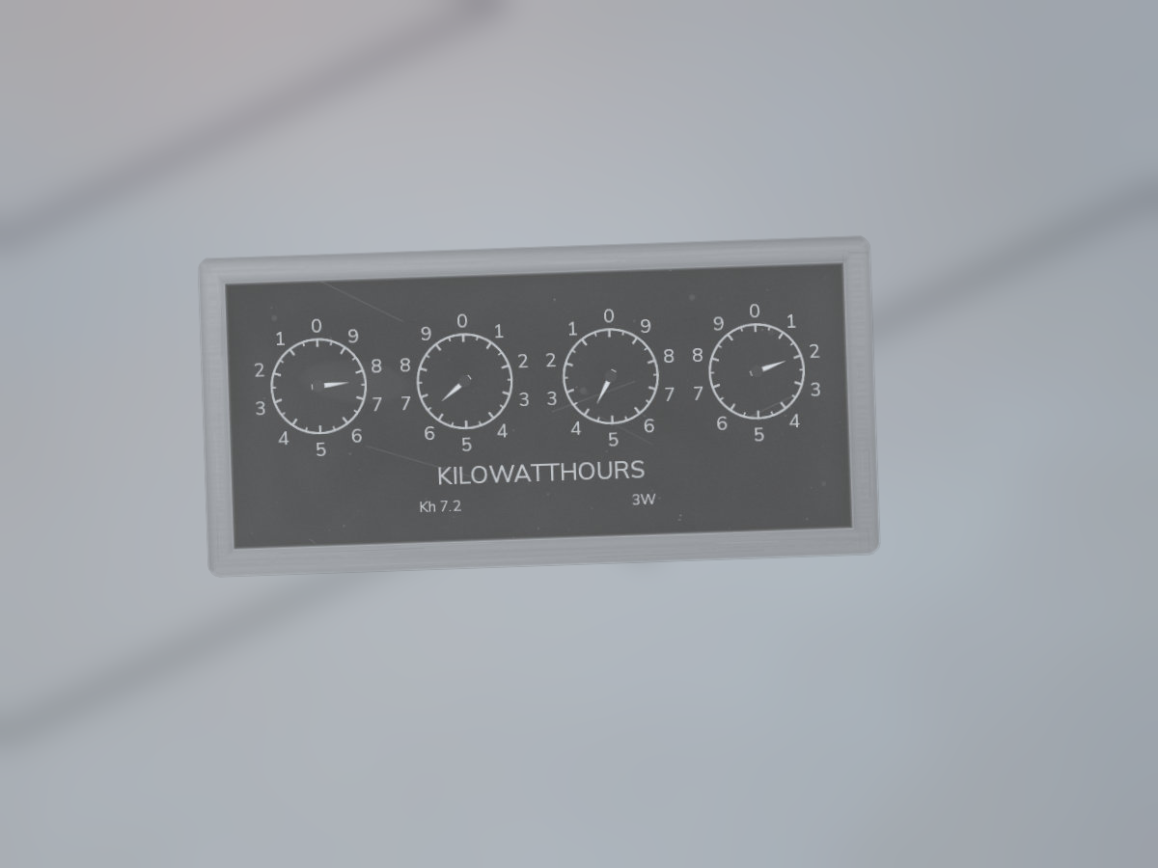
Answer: 7642 kWh
